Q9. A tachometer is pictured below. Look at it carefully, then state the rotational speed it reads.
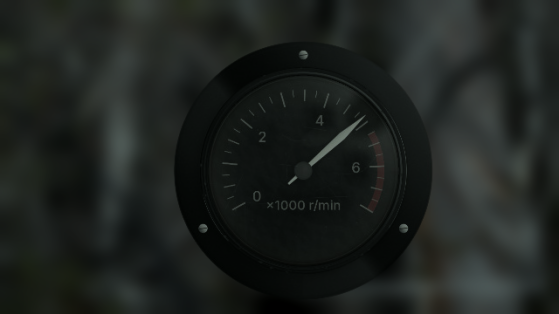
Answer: 4875 rpm
